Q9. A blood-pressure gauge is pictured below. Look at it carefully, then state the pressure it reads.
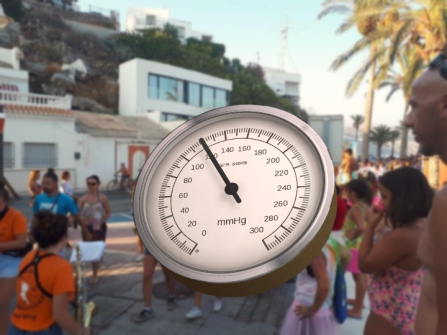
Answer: 120 mmHg
